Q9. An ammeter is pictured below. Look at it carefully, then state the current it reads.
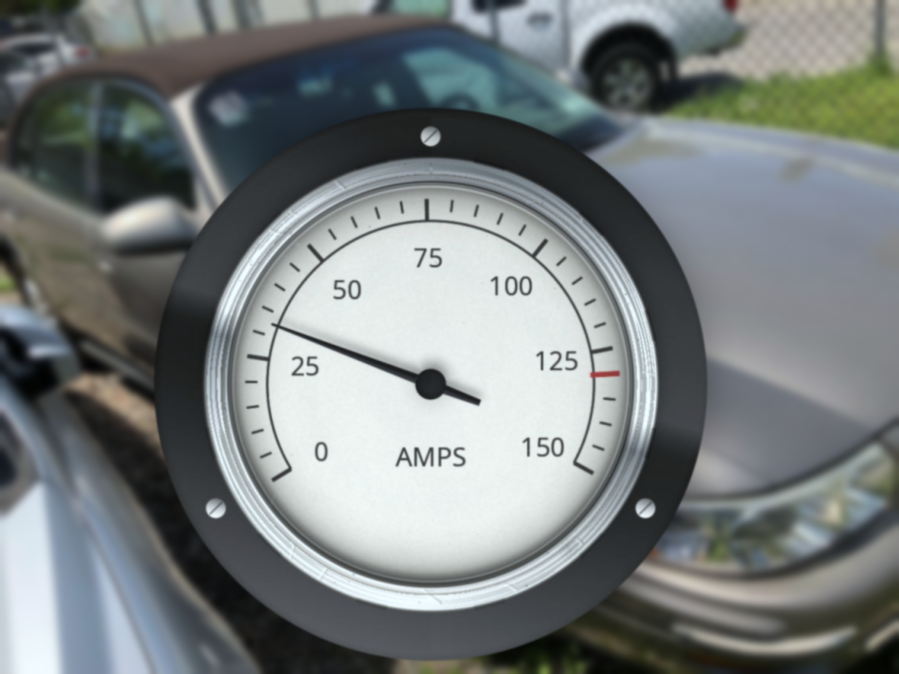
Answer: 32.5 A
